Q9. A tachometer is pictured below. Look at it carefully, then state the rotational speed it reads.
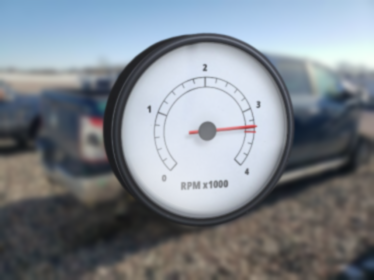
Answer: 3300 rpm
